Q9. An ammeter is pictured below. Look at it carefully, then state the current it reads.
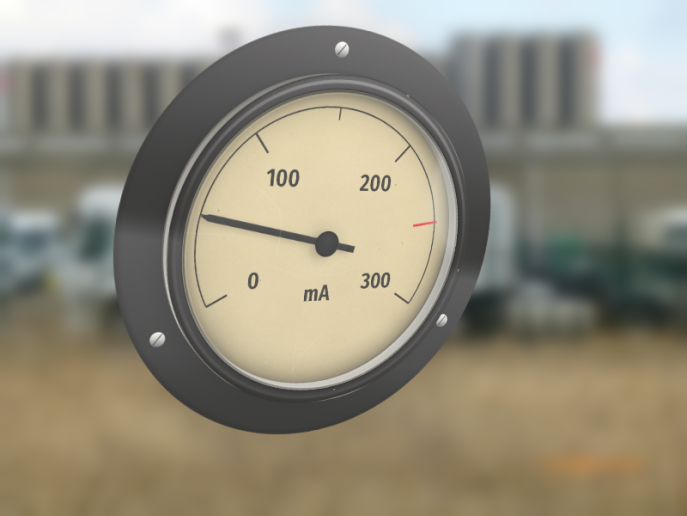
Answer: 50 mA
